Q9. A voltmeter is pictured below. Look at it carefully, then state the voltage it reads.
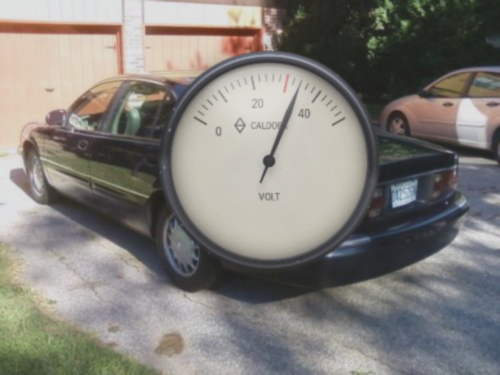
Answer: 34 V
